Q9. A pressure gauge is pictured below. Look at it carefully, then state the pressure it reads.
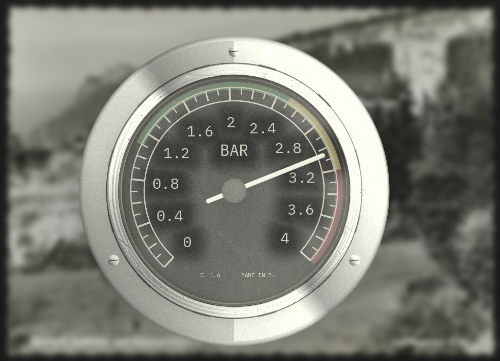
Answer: 3.05 bar
